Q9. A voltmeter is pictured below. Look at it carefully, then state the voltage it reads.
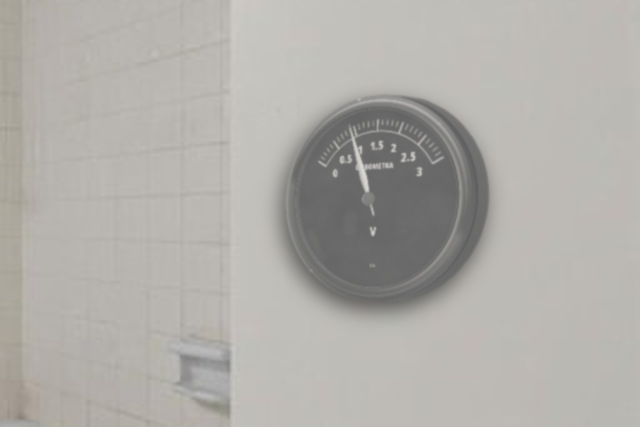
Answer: 1 V
